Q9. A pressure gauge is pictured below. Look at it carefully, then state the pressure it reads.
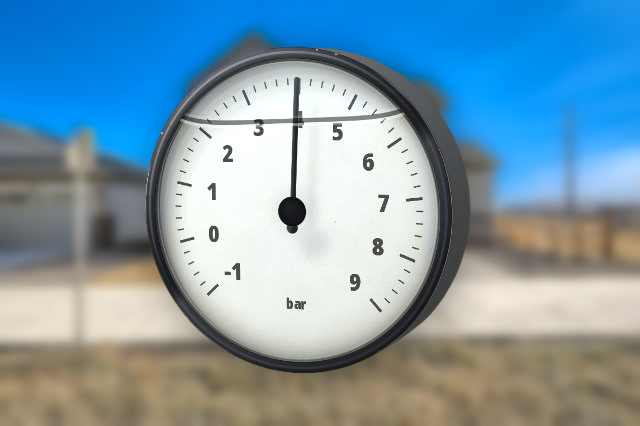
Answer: 4 bar
